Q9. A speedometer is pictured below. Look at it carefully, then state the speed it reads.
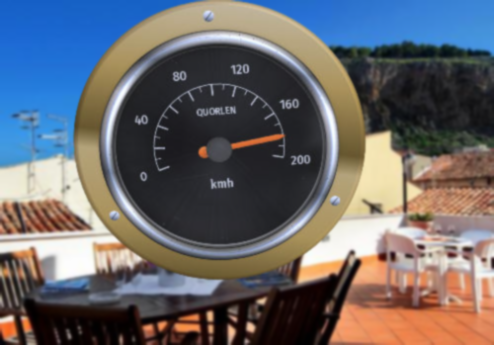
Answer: 180 km/h
